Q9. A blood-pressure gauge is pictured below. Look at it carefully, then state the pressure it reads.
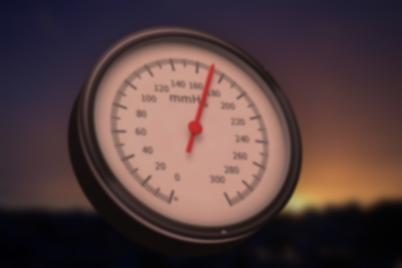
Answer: 170 mmHg
